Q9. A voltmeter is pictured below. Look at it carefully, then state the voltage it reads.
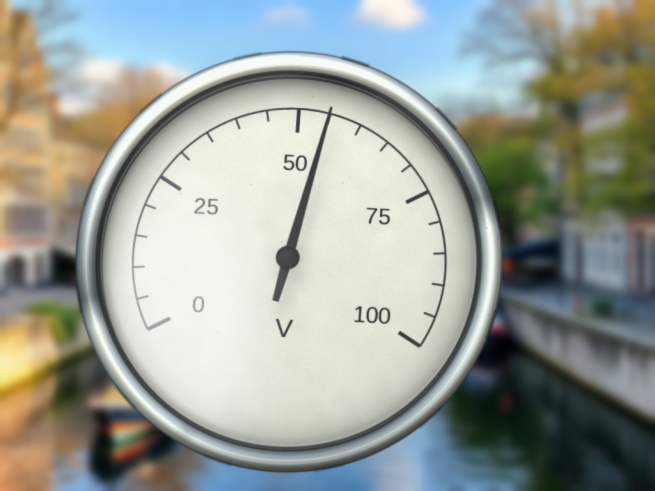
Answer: 55 V
